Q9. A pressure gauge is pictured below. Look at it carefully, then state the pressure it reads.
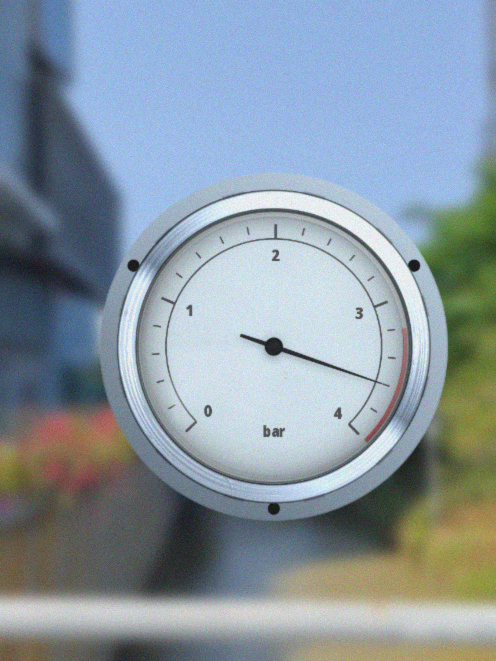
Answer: 3.6 bar
